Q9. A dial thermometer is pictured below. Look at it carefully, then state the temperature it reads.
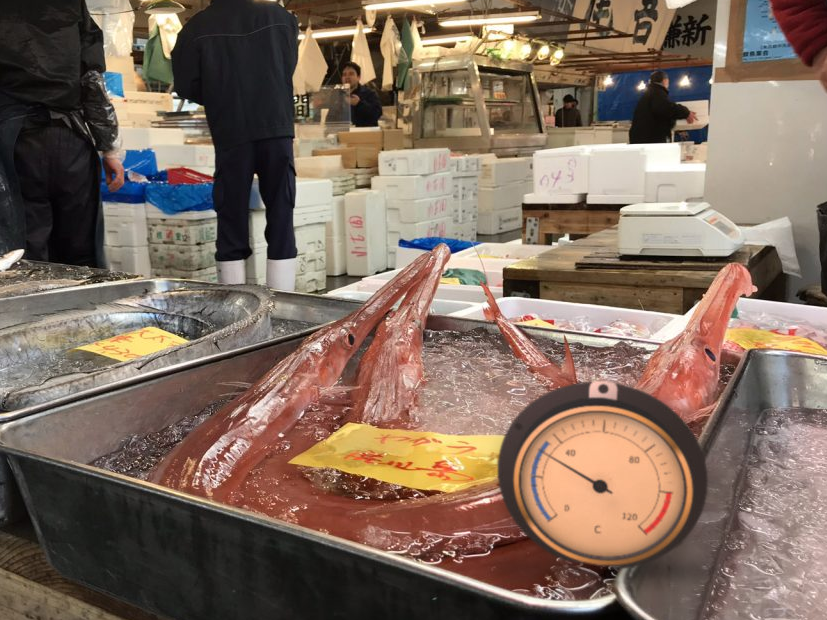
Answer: 32 °C
